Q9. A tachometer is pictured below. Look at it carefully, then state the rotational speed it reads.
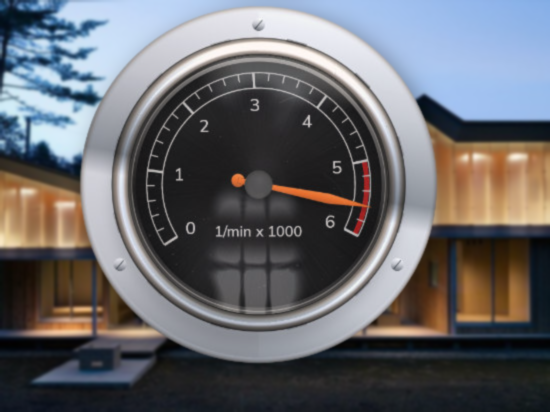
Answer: 5600 rpm
